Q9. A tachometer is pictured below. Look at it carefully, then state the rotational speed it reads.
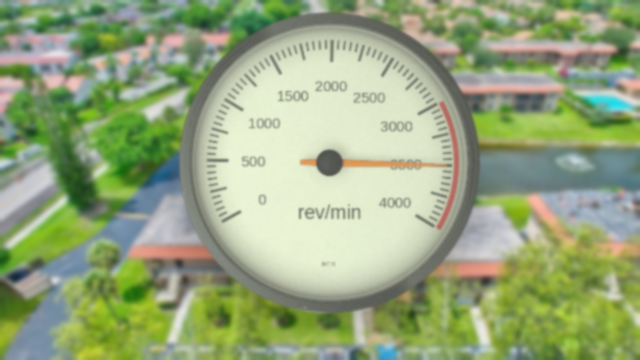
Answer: 3500 rpm
